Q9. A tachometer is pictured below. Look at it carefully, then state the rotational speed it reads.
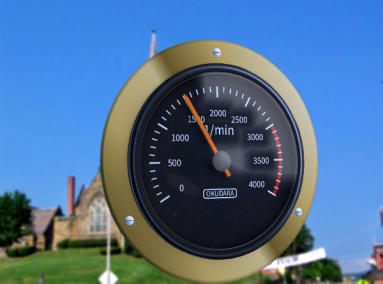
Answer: 1500 rpm
